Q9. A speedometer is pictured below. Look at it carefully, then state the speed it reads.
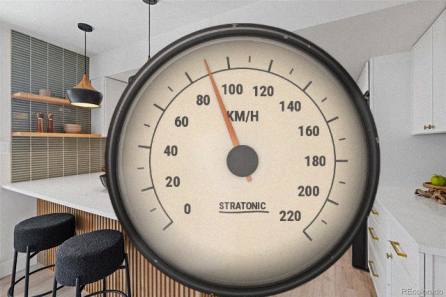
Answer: 90 km/h
